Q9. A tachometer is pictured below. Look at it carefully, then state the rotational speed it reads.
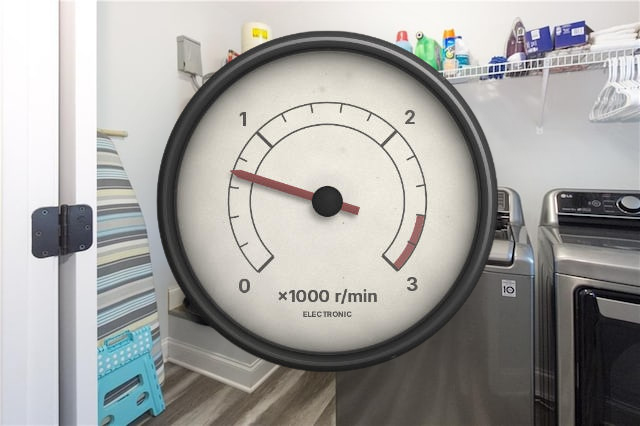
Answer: 700 rpm
